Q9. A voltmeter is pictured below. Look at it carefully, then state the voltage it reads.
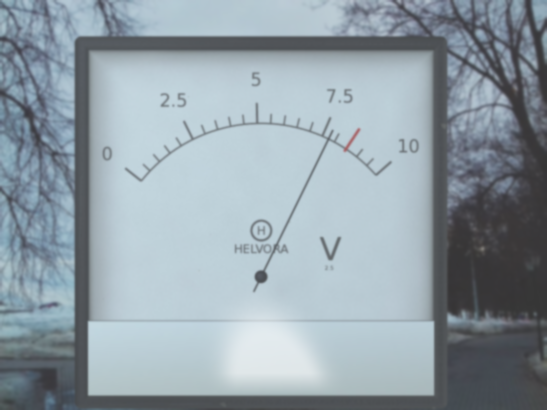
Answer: 7.75 V
